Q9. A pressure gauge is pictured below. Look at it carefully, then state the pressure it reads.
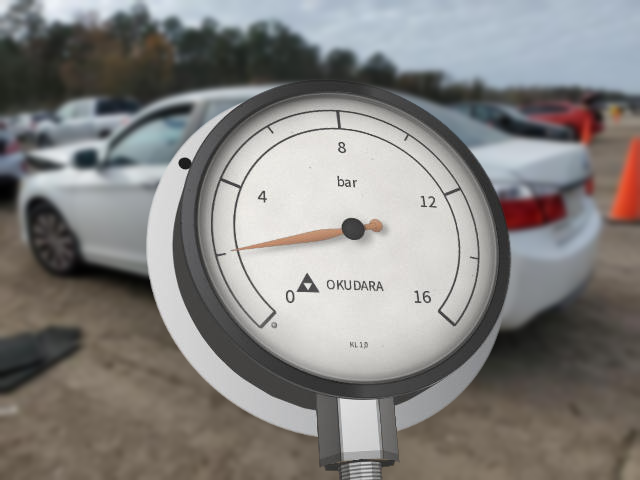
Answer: 2 bar
